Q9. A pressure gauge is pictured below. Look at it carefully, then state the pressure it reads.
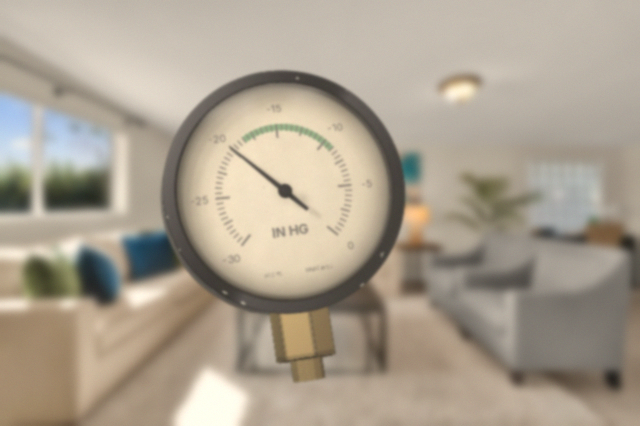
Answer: -20 inHg
